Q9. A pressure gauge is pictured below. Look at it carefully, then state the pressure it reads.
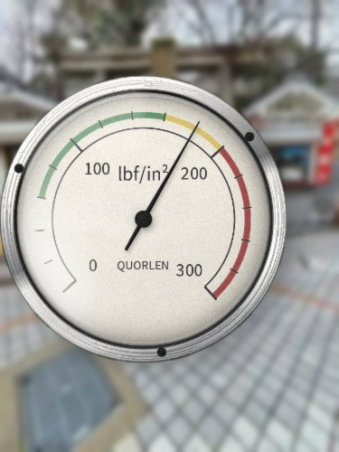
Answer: 180 psi
